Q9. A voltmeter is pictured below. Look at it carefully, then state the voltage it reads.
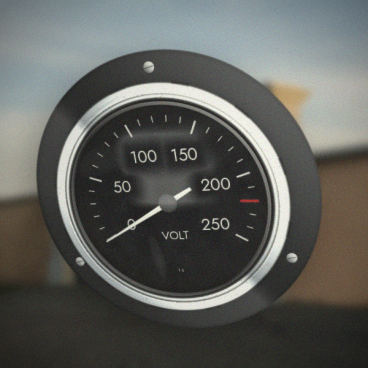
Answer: 0 V
